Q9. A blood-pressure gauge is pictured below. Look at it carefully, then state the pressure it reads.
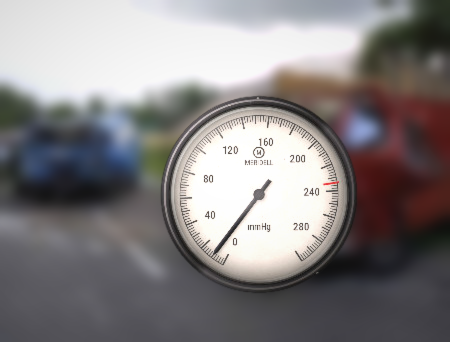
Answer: 10 mmHg
